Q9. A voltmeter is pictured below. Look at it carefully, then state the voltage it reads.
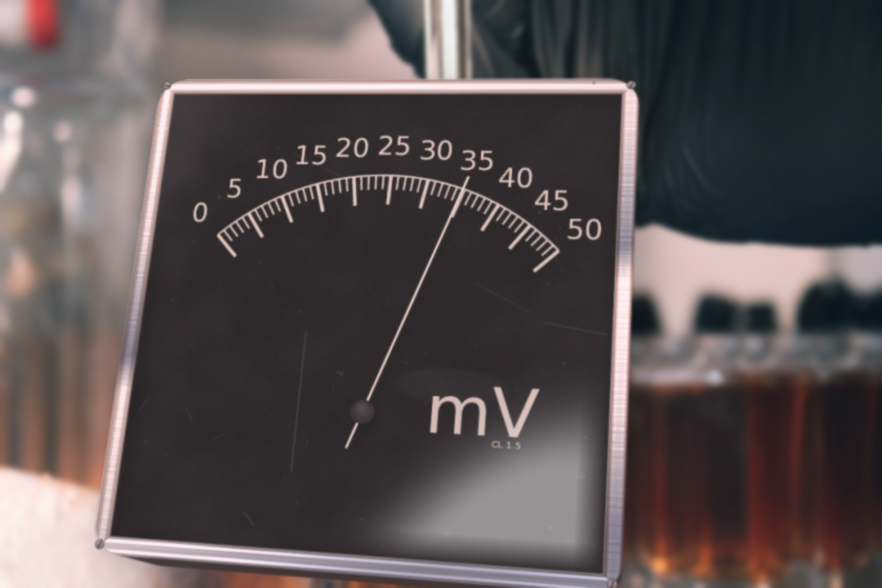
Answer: 35 mV
